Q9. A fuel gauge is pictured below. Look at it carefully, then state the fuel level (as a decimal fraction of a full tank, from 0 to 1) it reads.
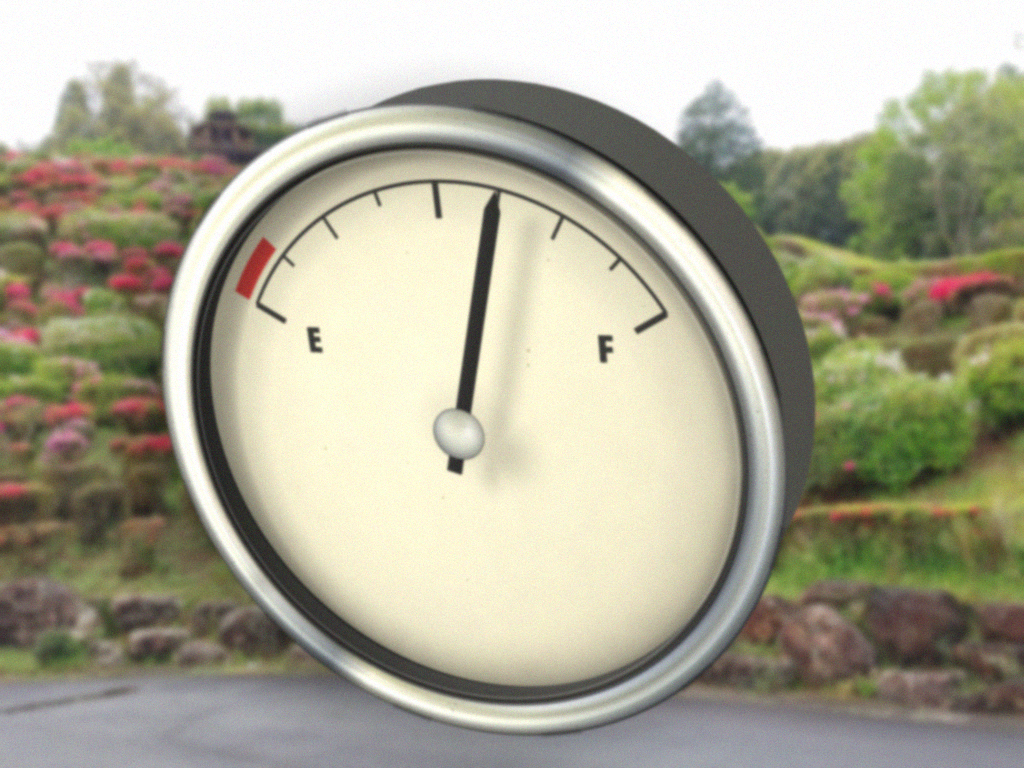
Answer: 0.625
